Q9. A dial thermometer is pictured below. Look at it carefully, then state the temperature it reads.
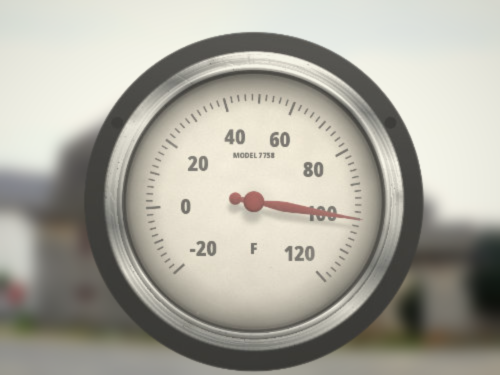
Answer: 100 °F
